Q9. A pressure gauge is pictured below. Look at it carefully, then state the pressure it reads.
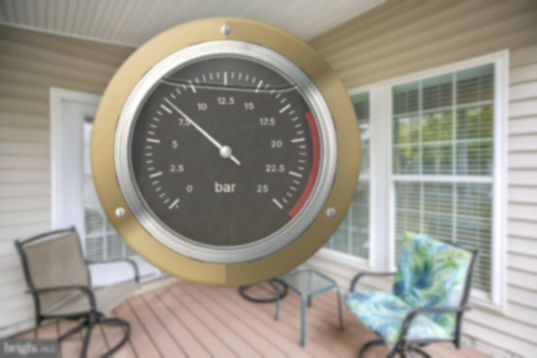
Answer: 8 bar
